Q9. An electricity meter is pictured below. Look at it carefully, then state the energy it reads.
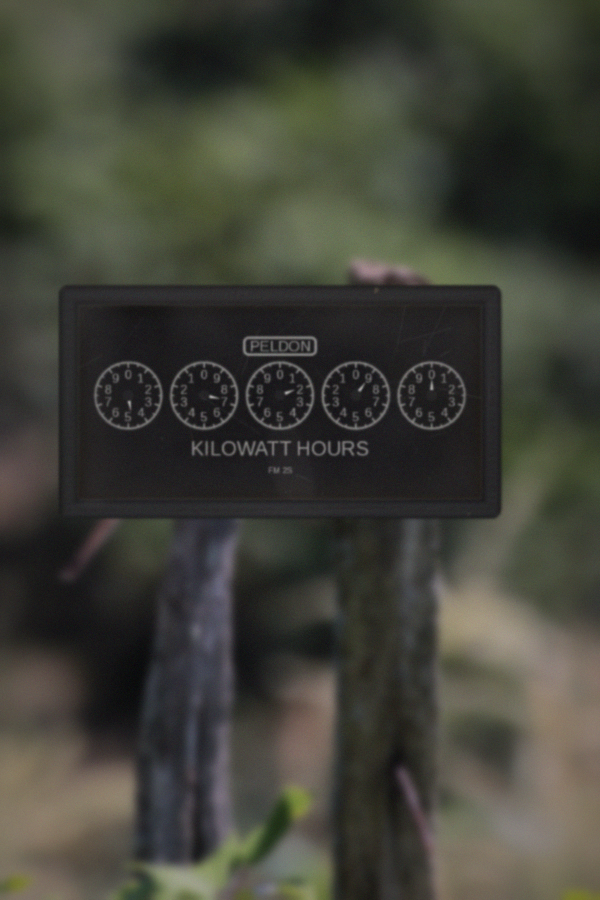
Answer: 47190 kWh
